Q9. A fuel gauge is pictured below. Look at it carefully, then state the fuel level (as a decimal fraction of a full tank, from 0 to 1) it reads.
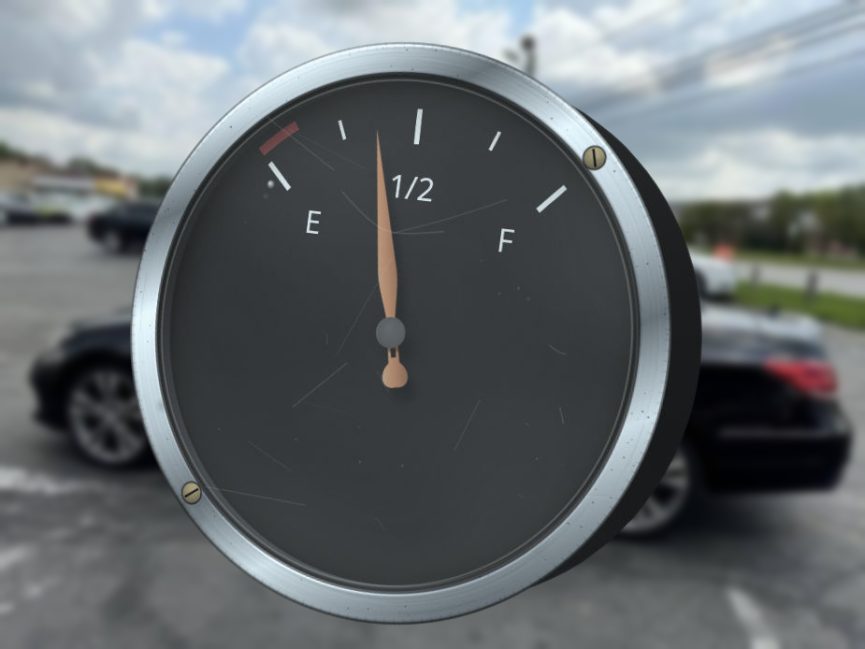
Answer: 0.375
